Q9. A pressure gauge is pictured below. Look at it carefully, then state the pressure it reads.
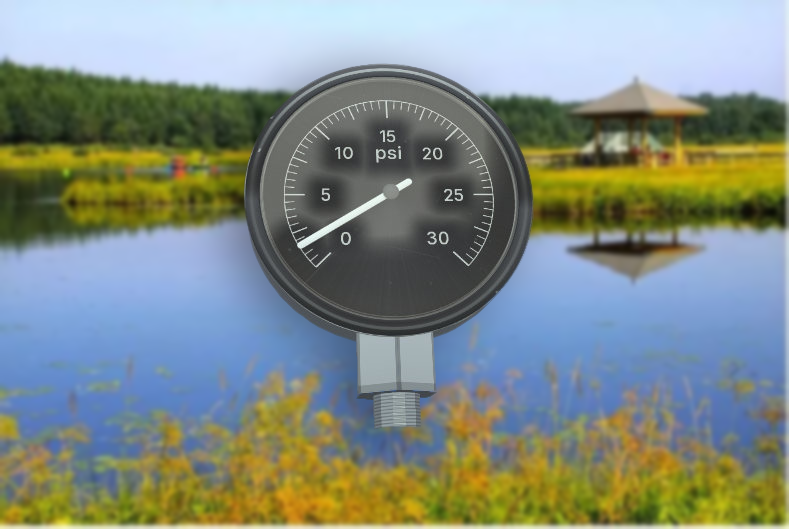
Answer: 1.5 psi
